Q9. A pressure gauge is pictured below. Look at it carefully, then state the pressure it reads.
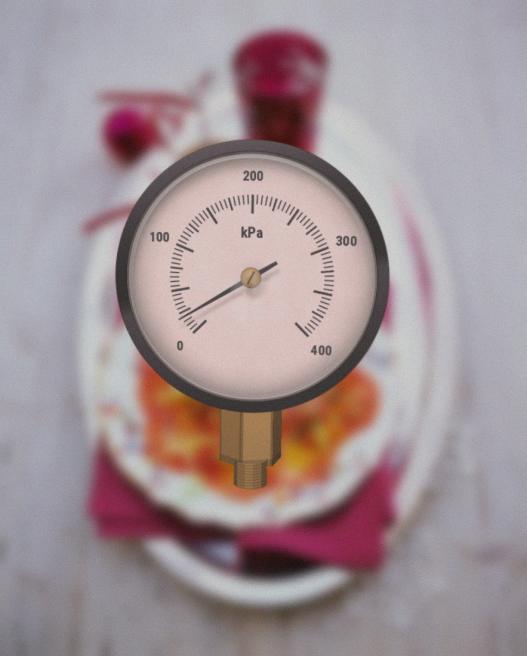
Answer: 20 kPa
